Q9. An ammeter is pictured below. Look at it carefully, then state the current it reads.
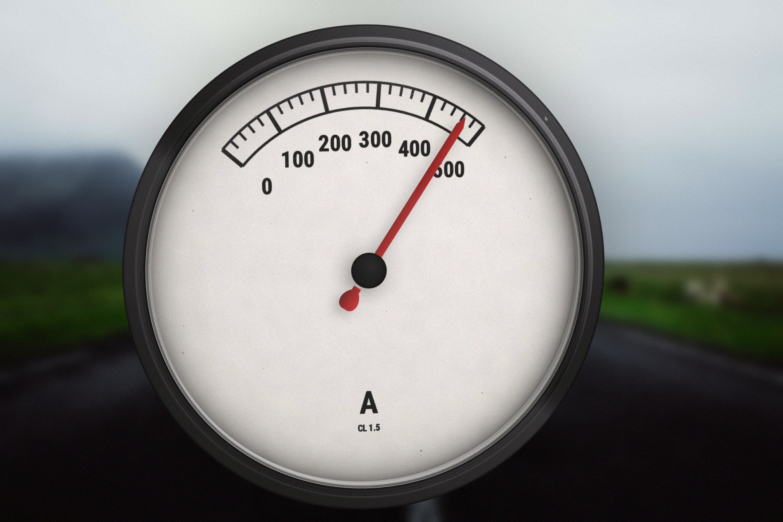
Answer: 460 A
